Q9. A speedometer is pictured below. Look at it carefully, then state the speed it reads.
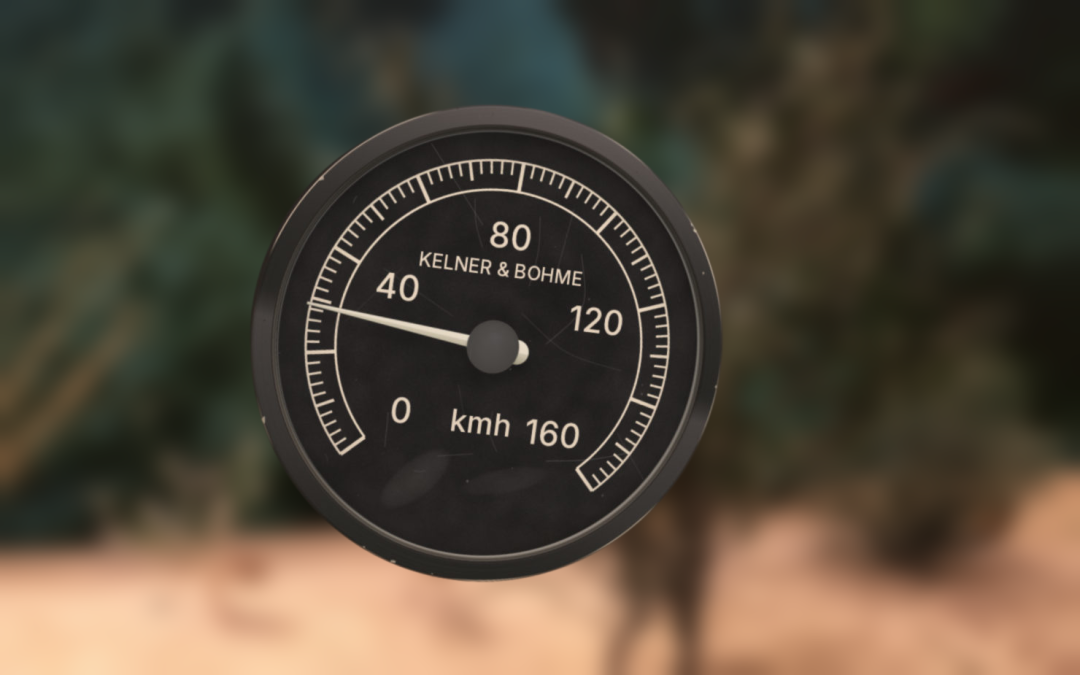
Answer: 29 km/h
